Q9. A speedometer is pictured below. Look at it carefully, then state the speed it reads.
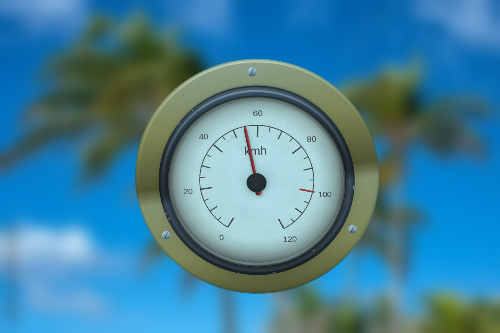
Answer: 55 km/h
